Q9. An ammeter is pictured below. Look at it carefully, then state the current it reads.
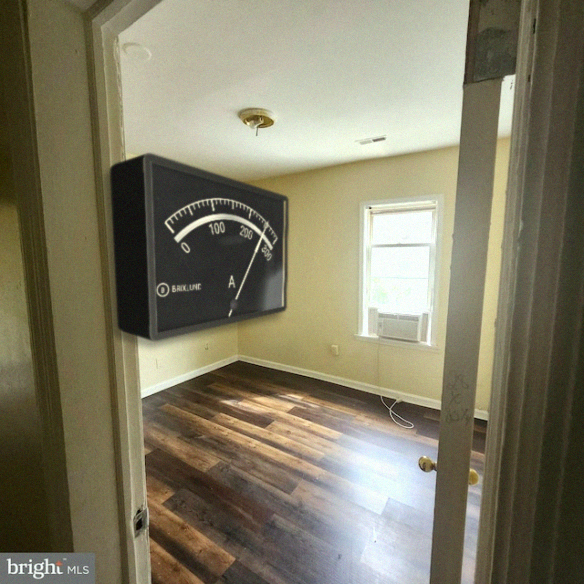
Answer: 250 A
